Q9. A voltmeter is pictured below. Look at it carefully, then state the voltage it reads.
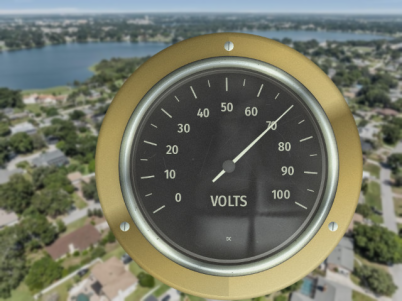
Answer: 70 V
